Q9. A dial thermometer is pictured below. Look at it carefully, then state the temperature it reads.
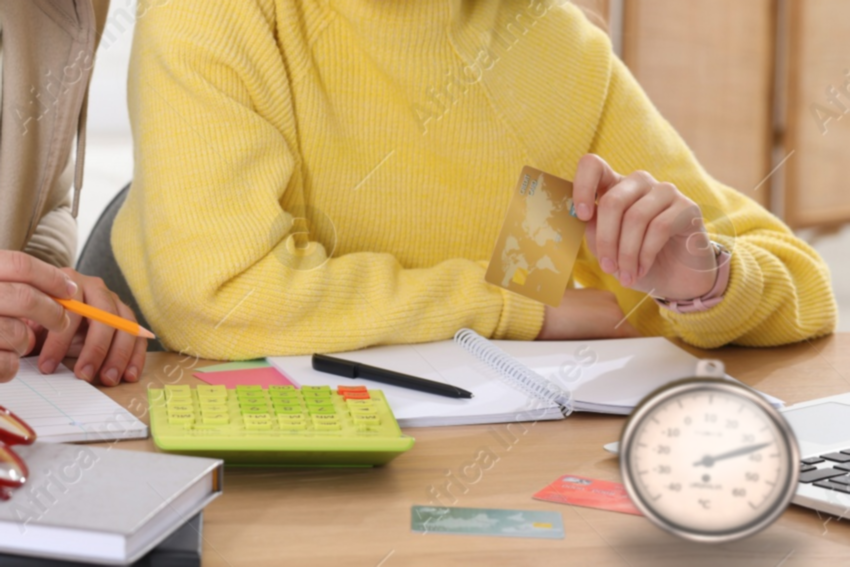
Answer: 35 °C
